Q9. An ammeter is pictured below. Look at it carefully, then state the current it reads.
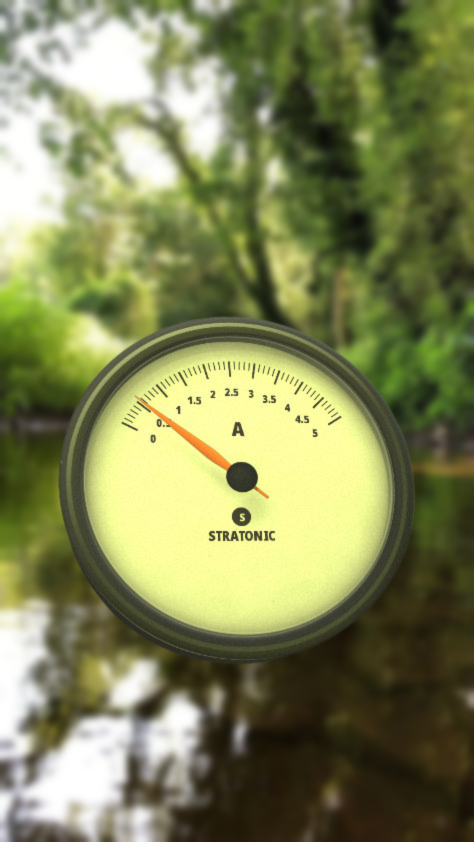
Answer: 0.5 A
